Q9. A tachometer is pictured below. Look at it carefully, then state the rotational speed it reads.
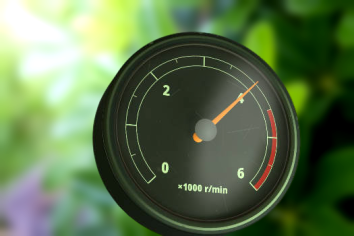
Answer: 4000 rpm
